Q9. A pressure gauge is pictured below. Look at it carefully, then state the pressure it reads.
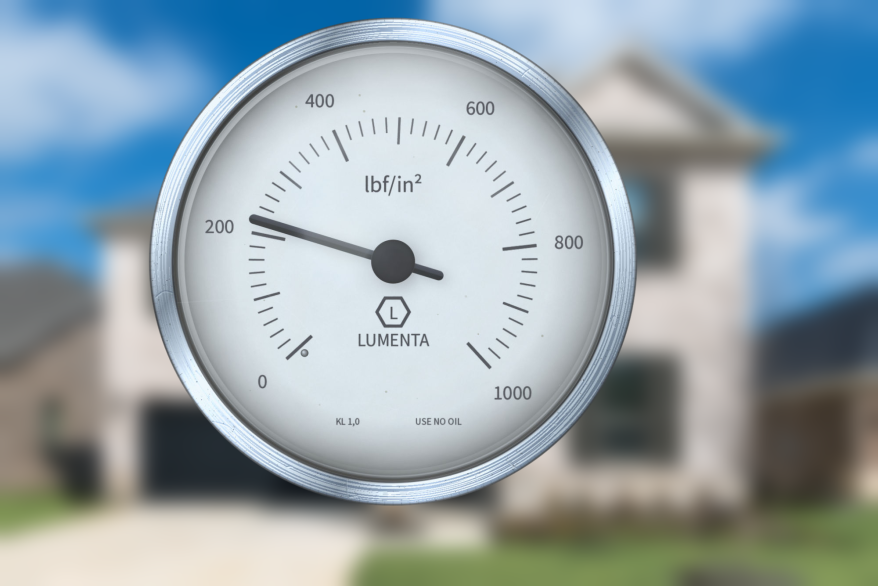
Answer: 220 psi
